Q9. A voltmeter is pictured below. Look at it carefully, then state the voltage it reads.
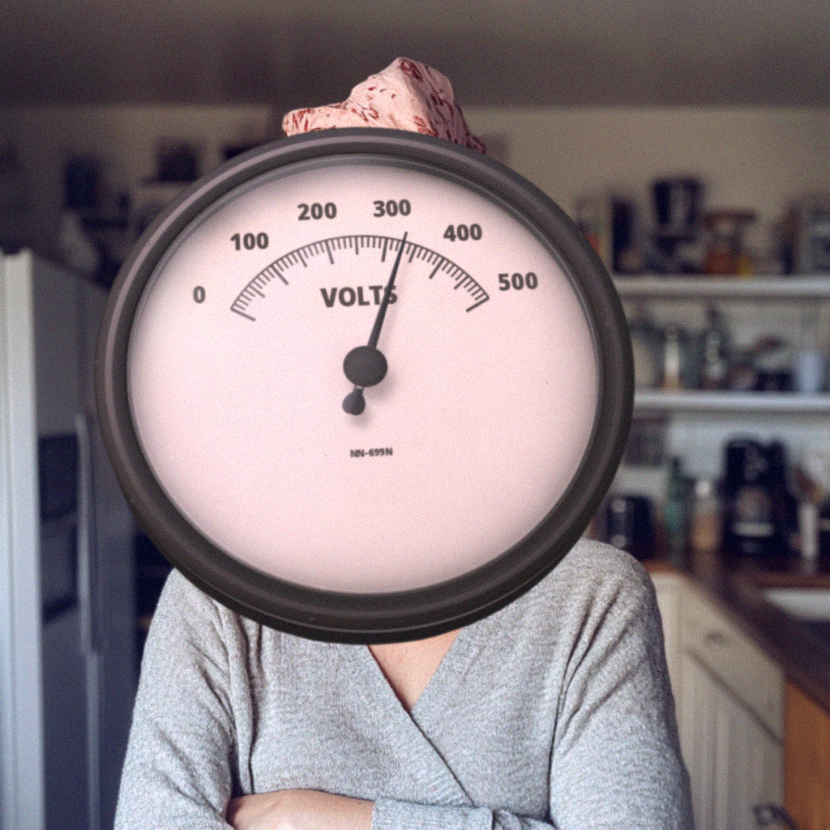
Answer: 330 V
